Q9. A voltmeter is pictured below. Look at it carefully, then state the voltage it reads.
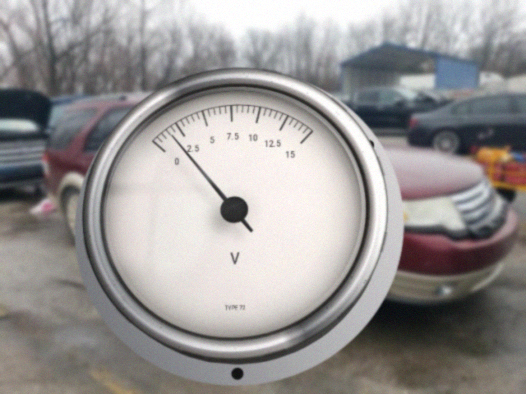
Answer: 1.5 V
